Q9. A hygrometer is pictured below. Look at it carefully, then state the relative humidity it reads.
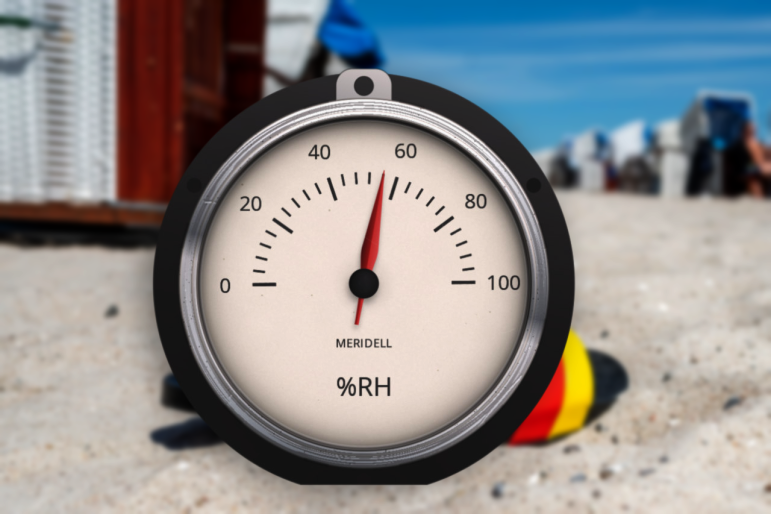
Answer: 56 %
